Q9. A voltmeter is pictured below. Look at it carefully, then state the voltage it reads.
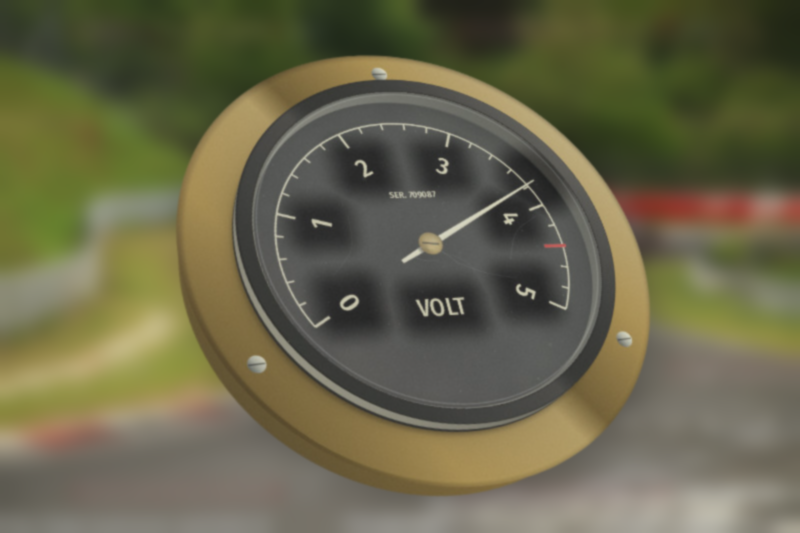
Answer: 3.8 V
